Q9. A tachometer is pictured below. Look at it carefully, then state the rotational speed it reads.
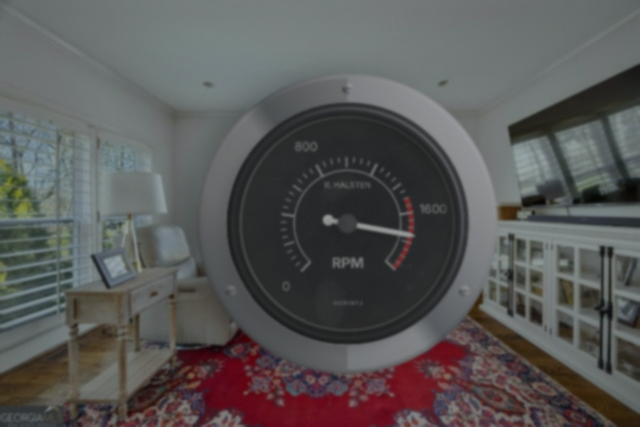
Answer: 1750 rpm
